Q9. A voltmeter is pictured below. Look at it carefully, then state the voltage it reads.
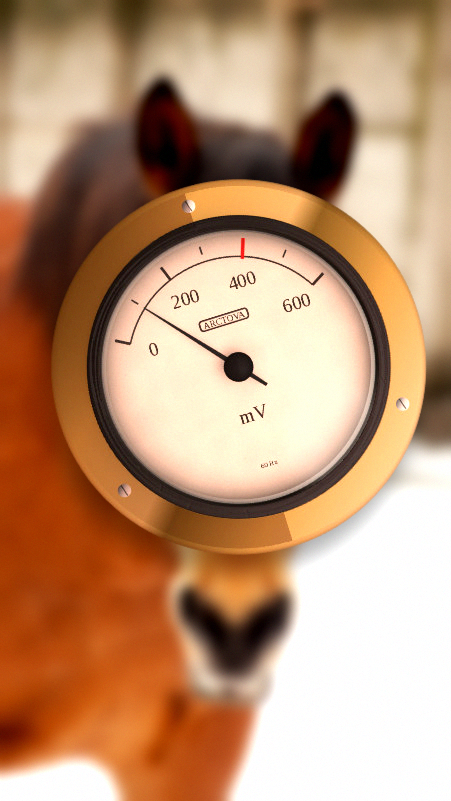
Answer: 100 mV
